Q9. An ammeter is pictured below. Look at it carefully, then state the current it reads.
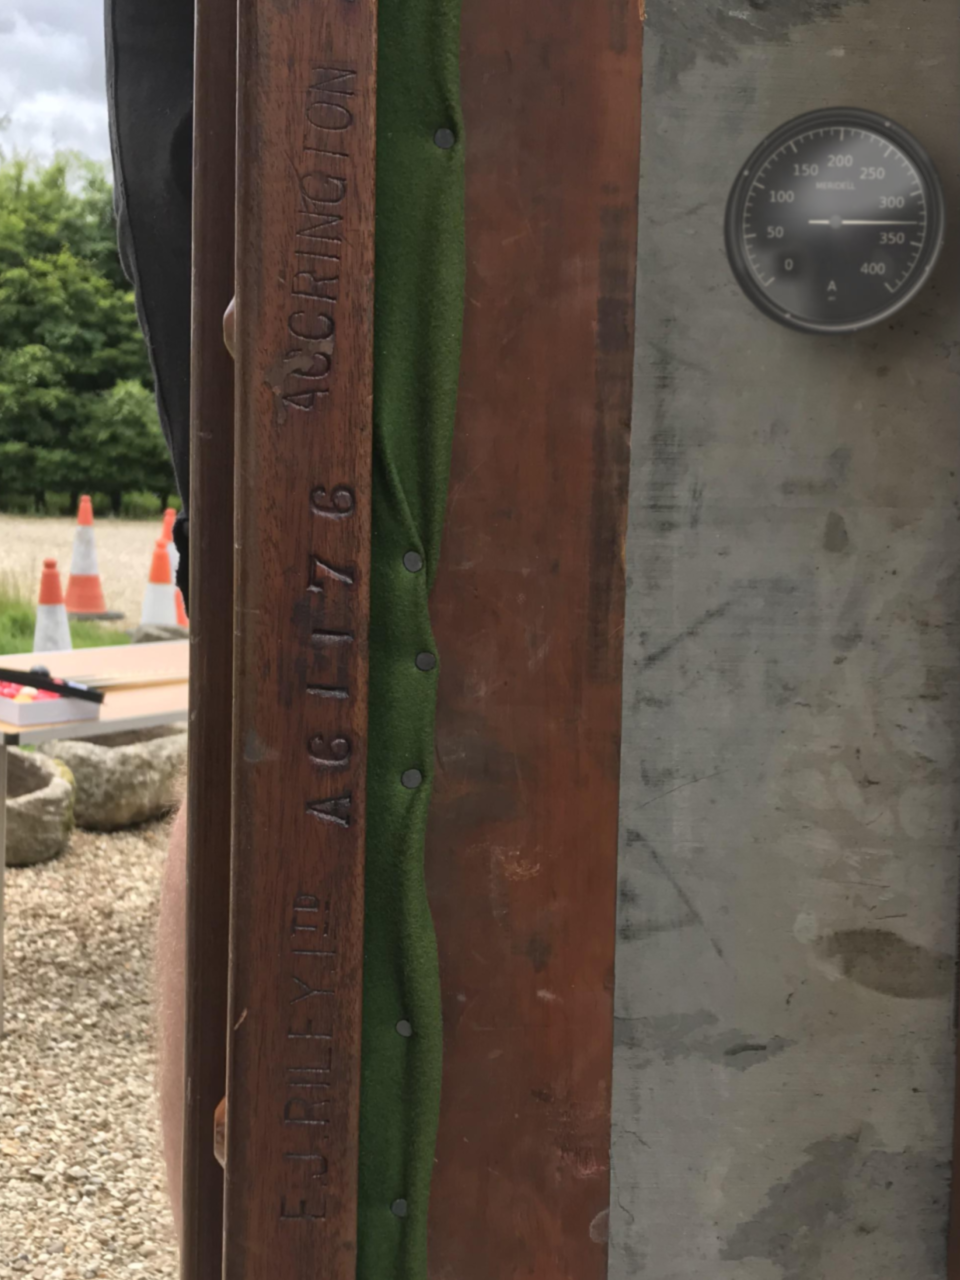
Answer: 330 A
